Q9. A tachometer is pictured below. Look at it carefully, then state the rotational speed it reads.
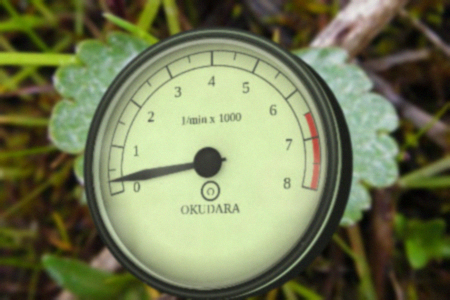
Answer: 250 rpm
